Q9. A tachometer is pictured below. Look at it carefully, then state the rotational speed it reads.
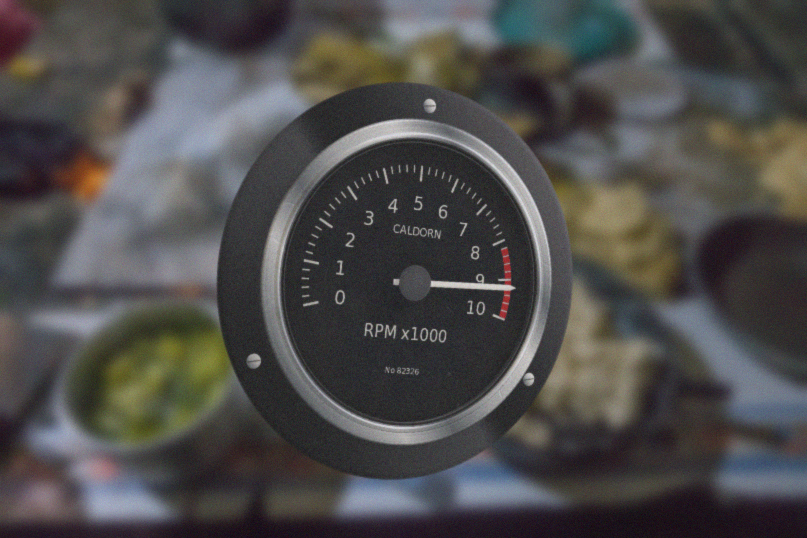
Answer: 9200 rpm
